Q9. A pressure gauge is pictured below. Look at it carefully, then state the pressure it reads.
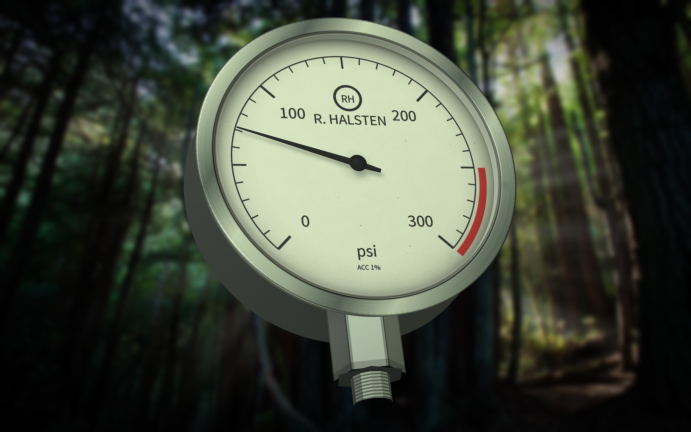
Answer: 70 psi
